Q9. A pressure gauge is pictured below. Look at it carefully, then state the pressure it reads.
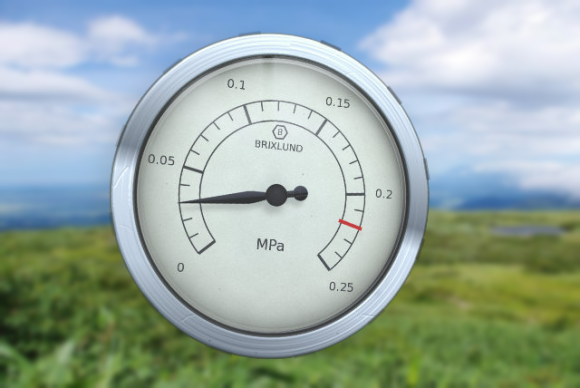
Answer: 0.03 MPa
